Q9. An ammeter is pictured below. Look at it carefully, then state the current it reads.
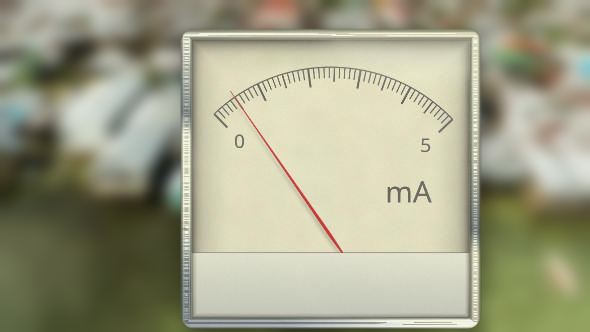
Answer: 0.5 mA
